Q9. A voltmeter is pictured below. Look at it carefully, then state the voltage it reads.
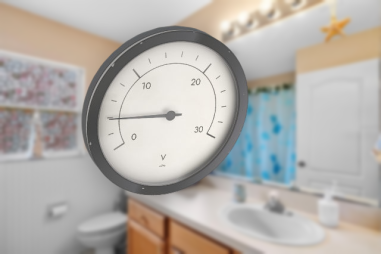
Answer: 4 V
